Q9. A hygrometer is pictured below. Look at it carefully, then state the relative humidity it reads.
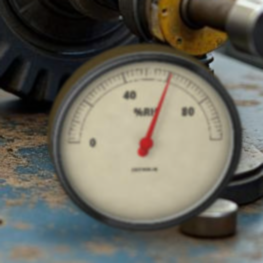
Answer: 60 %
